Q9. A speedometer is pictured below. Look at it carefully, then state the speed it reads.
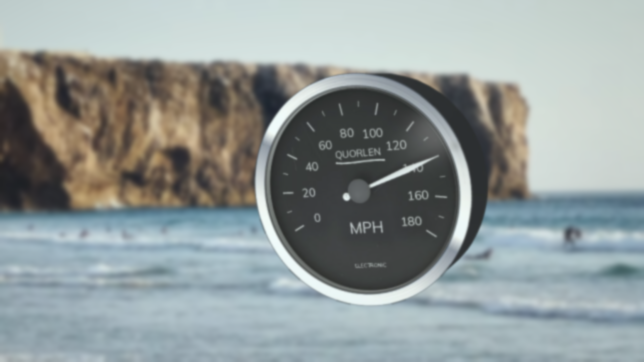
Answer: 140 mph
